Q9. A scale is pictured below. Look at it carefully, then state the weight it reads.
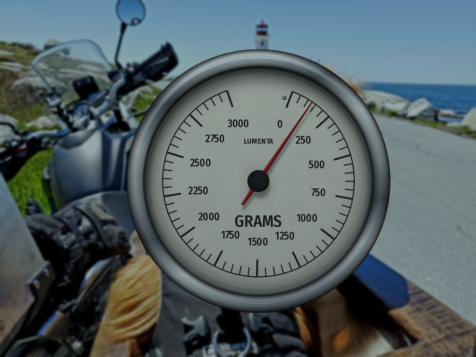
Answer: 125 g
